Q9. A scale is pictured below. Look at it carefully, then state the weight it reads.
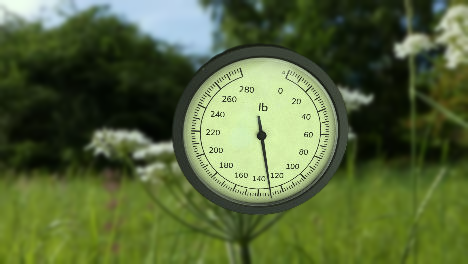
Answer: 130 lb
